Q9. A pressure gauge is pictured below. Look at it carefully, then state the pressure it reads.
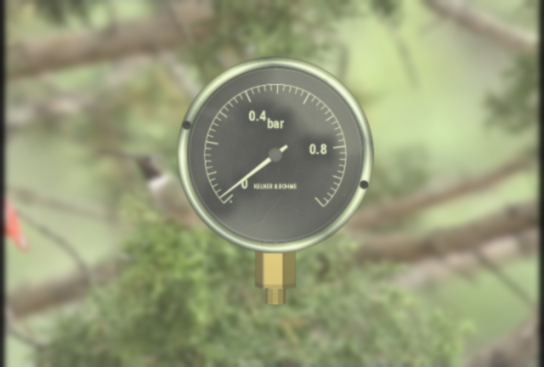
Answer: 0.02 bar
